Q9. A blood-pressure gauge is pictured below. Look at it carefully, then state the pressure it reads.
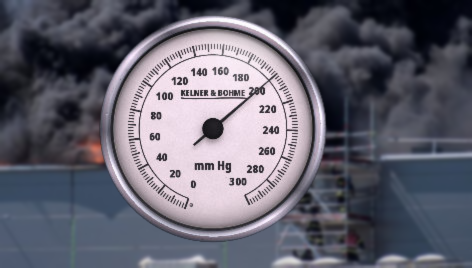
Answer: 200 mmHg
